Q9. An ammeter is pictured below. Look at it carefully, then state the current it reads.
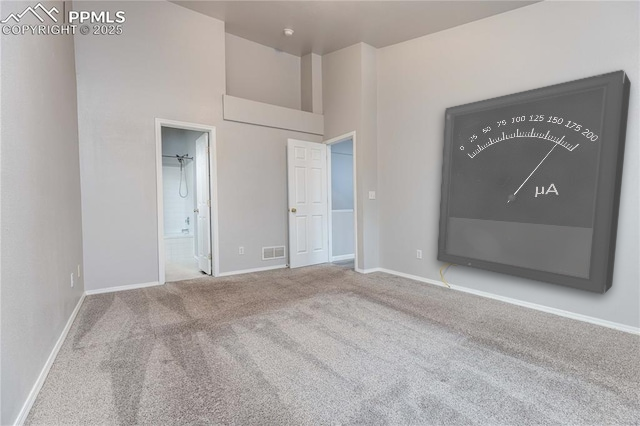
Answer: 175 µA
